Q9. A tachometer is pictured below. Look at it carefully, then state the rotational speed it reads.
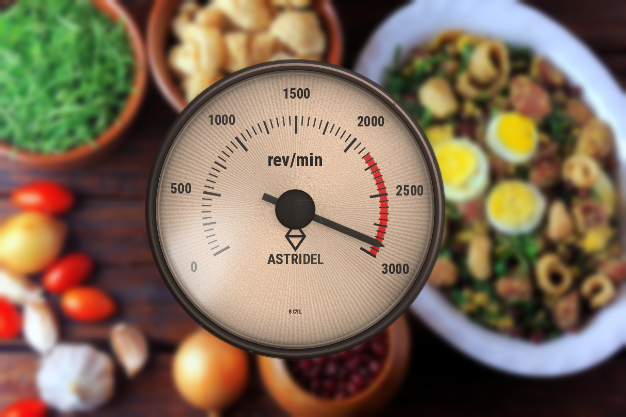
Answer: 2900 rpm
